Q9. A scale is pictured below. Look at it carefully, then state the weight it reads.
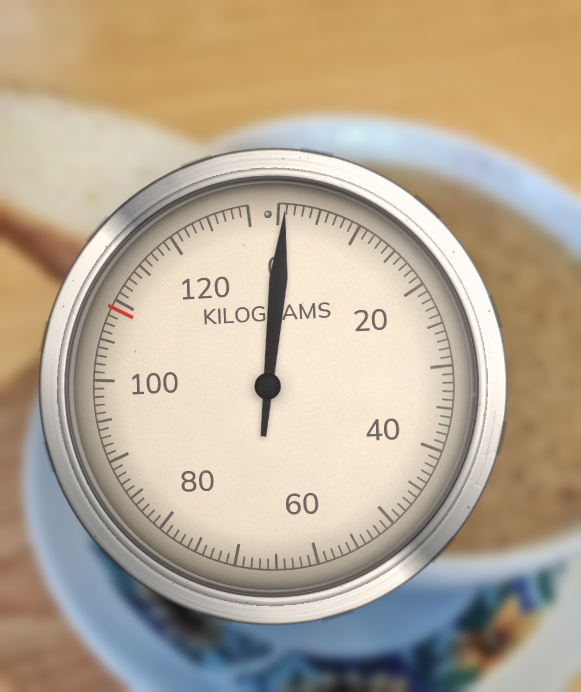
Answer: 1 kg
